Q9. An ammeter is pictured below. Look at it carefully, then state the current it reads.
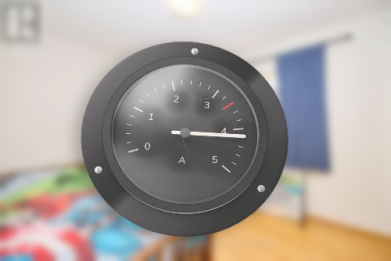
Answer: 4.2 A
